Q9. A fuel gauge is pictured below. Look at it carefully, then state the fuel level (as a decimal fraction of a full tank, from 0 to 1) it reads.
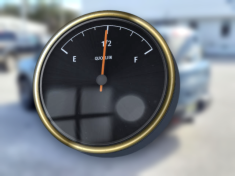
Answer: 0.5
